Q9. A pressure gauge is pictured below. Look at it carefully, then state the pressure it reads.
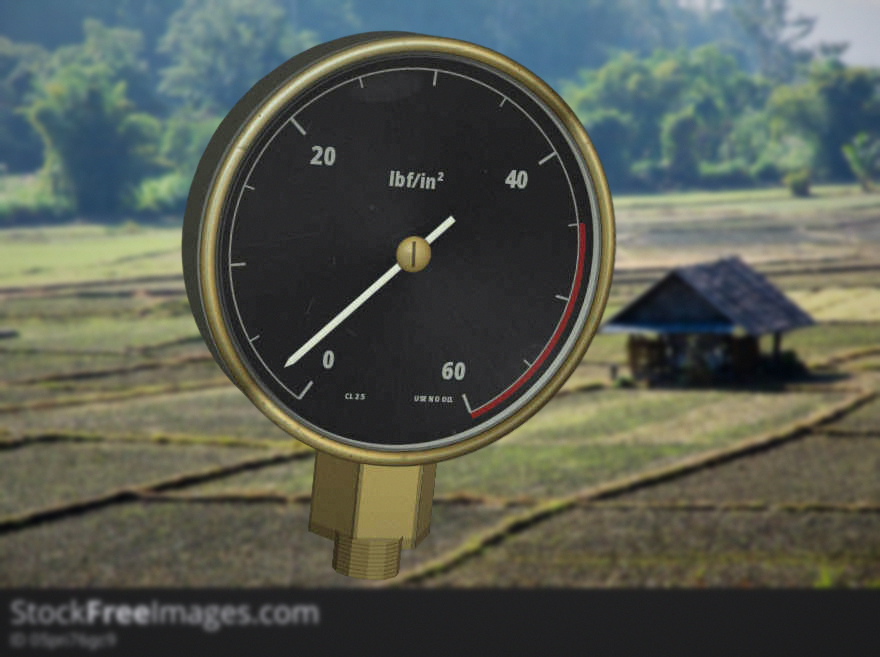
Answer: 2.5 psi
